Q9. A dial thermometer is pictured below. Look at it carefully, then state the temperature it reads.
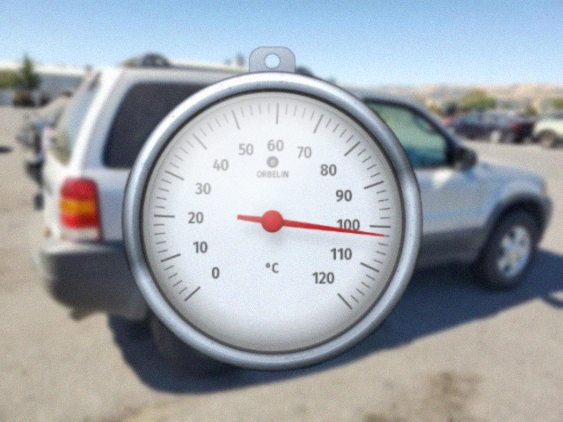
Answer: 102 °C
